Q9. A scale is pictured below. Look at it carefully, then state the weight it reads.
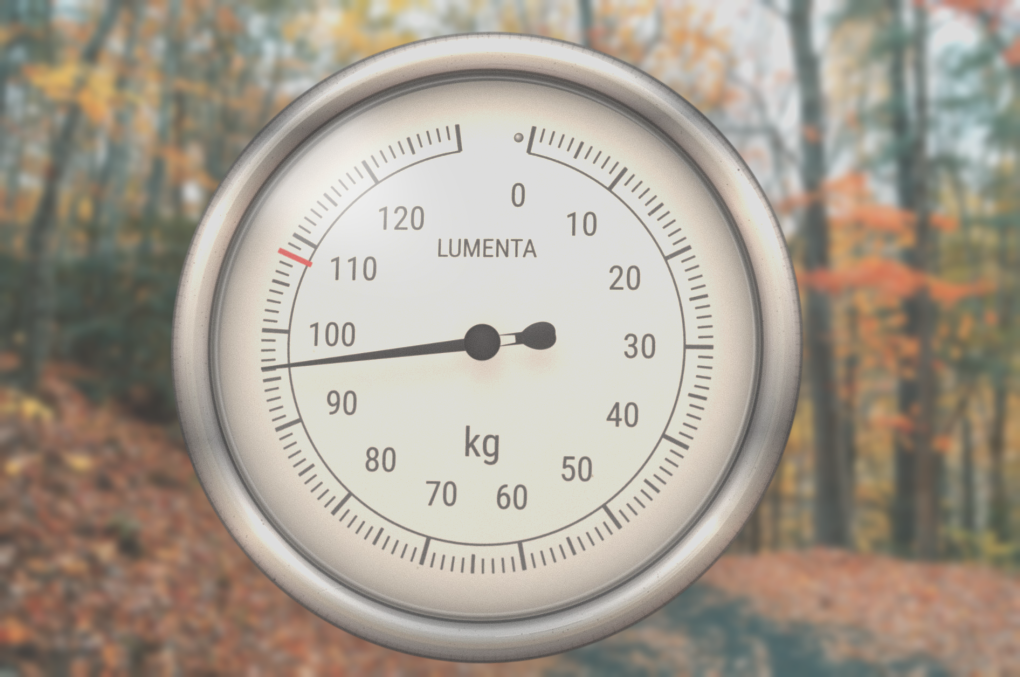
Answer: 96 kg
